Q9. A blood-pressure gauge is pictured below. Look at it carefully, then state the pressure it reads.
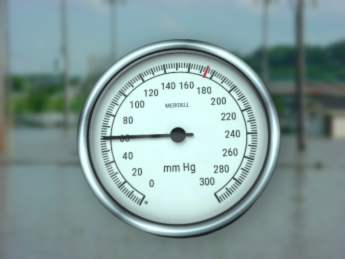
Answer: 60 mmHg
